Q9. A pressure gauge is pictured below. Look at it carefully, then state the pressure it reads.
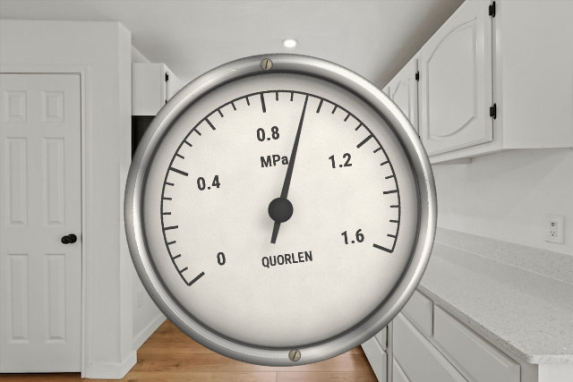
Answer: 0.95 MPa
